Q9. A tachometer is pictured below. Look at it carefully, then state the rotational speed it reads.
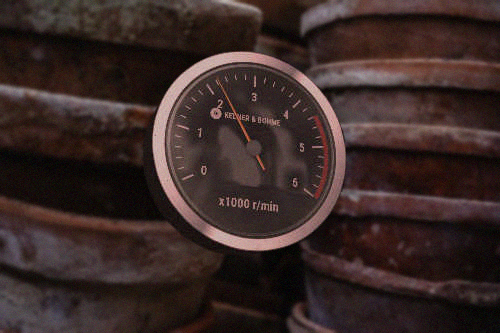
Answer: 2200 rpm
